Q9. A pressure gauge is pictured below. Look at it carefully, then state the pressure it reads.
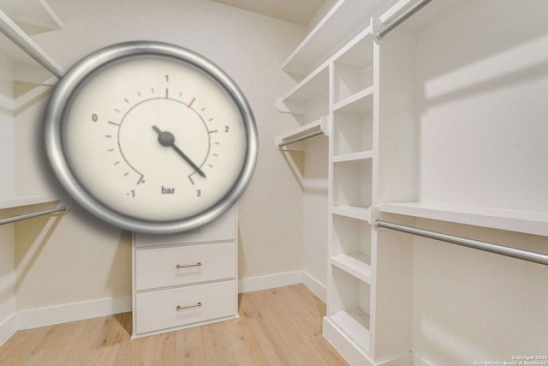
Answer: 2.8 bar
